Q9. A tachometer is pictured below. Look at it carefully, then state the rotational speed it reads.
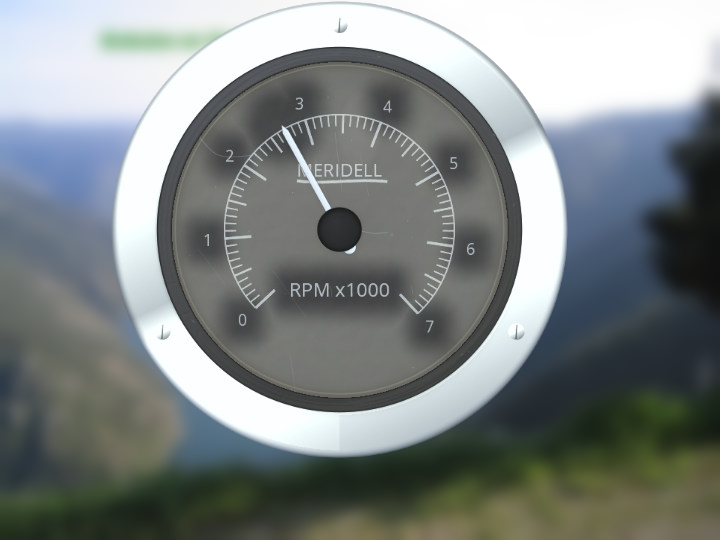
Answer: 2700 rpm
